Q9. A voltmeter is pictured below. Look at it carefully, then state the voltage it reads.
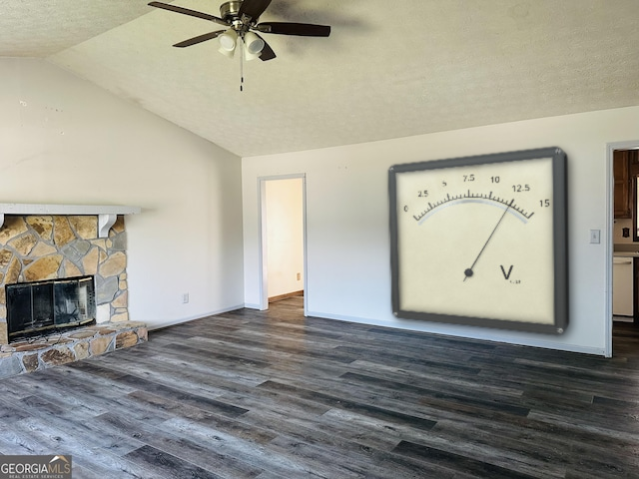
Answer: 12.5 V
